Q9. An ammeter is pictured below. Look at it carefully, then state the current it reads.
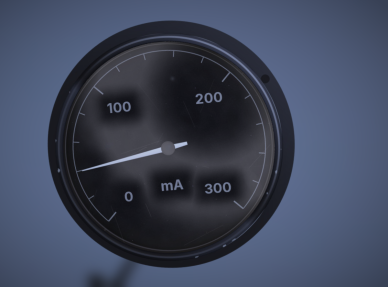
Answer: 40 mA
